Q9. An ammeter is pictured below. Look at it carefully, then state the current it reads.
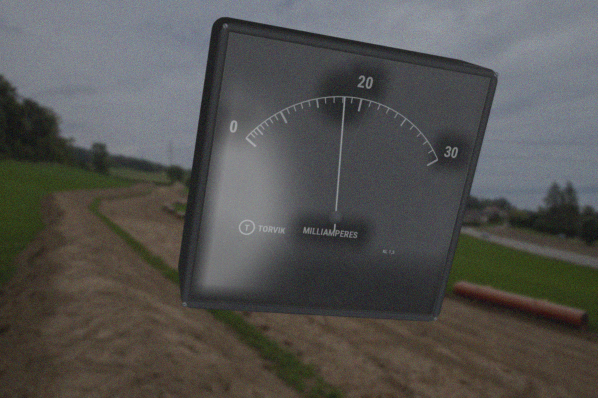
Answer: 18 mA
